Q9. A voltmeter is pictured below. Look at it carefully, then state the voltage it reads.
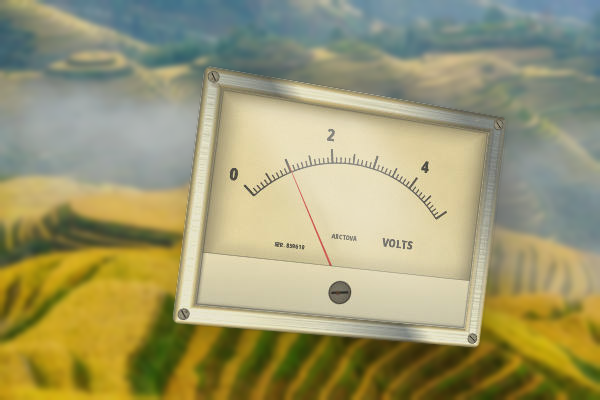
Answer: 1 V
